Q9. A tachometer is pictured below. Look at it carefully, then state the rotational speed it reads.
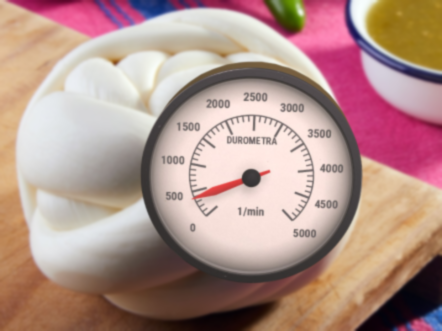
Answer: 400 rpm
